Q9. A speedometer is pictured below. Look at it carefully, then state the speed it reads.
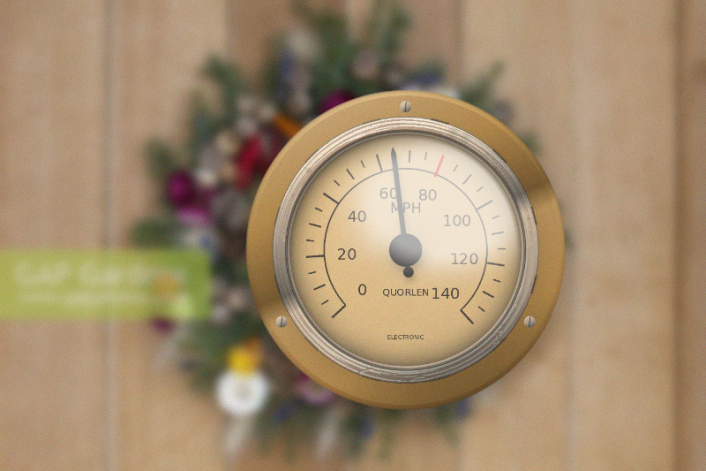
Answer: 65 mph
